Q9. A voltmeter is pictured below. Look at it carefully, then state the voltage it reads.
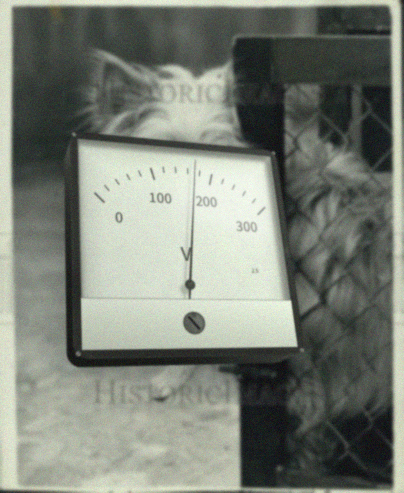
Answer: 170 V
